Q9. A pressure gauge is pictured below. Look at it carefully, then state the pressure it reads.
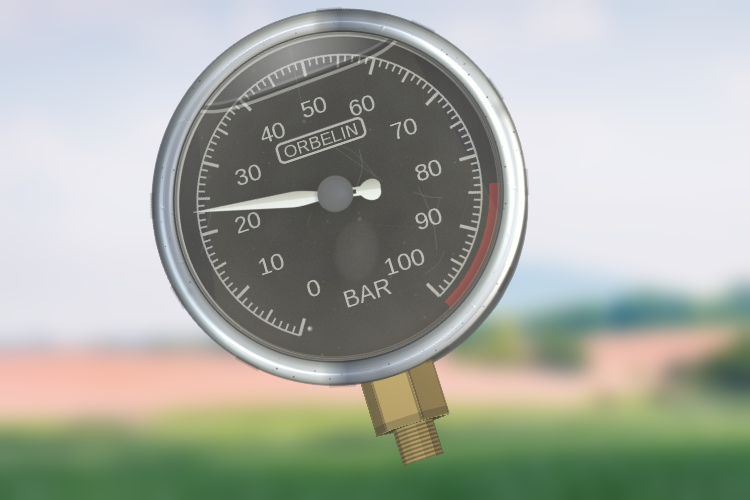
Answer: 23 bar
